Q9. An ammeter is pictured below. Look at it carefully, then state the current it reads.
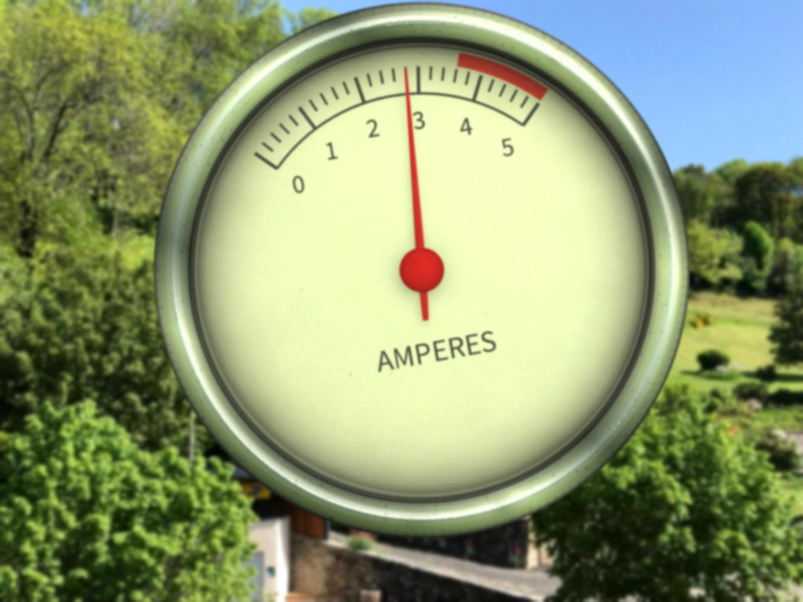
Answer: 2.8 A
